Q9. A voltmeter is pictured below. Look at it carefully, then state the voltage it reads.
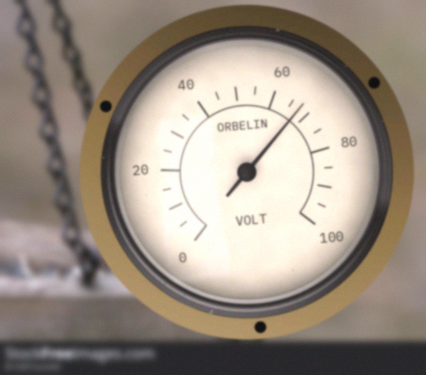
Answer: 67.5 V
